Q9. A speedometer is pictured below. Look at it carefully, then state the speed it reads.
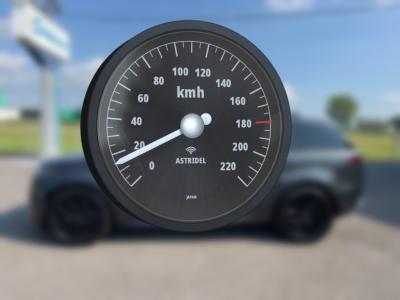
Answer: 15 km/h
